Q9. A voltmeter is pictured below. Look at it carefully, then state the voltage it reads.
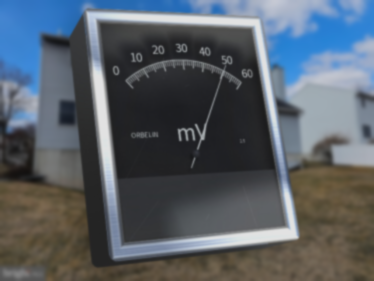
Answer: 50 mV
